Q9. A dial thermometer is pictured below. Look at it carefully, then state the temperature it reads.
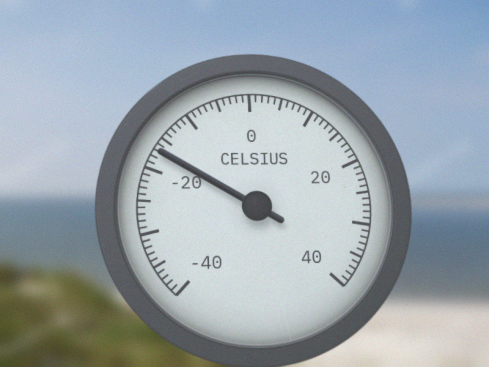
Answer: -17 °C
